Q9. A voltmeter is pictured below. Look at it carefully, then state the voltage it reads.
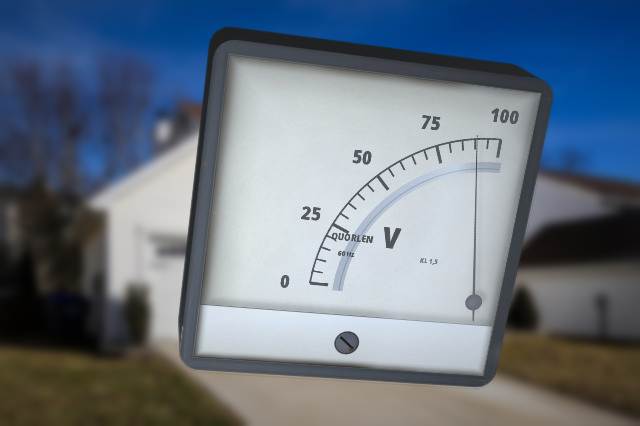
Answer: 90 V
